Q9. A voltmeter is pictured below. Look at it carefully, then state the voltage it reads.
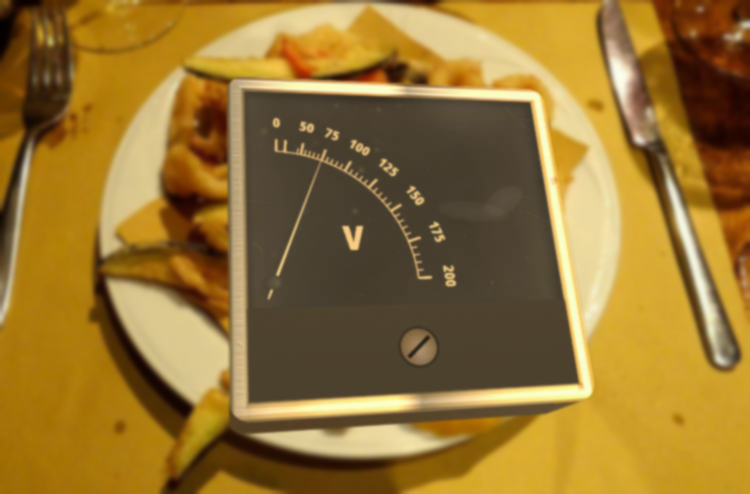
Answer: 75 V
